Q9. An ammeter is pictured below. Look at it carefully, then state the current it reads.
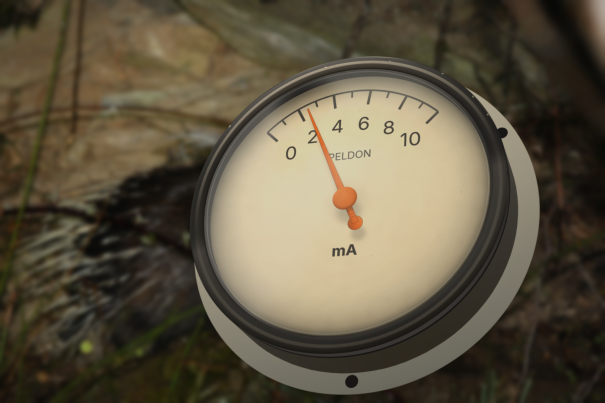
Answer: 2.5 mA
